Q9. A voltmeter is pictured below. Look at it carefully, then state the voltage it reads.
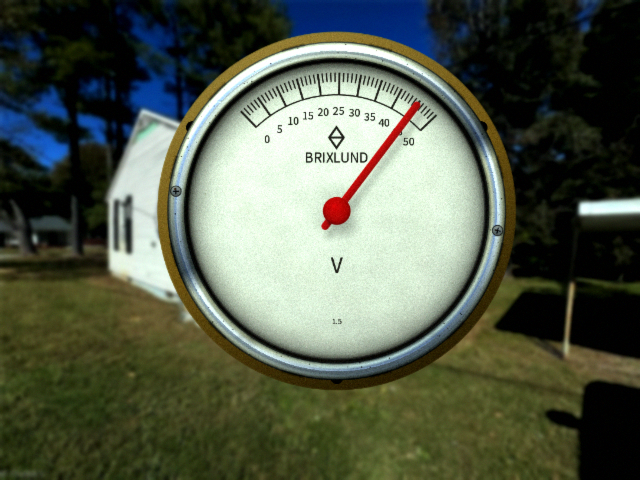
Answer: 45 V
